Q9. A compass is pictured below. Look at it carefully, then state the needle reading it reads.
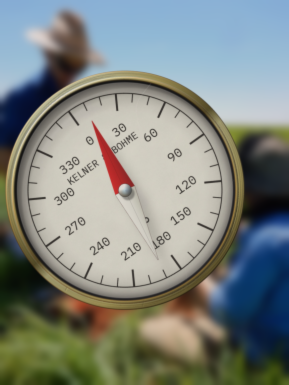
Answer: 10 °
